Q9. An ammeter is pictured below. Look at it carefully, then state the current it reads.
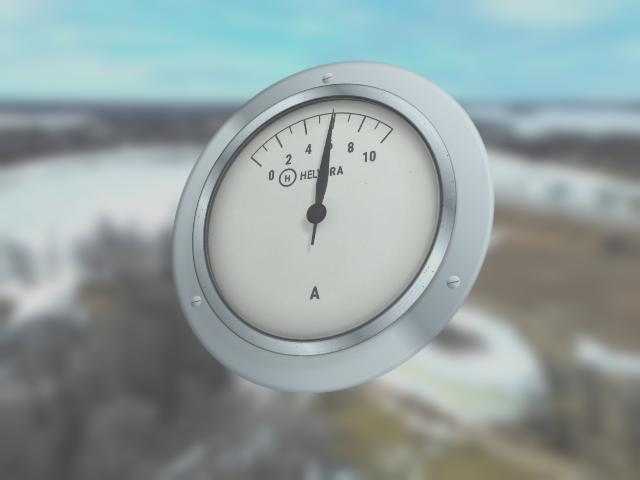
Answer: 6 A
